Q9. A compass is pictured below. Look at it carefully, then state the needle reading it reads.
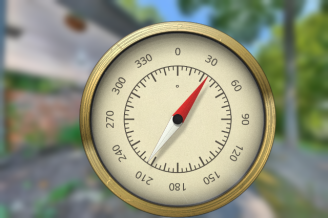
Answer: 35 °
